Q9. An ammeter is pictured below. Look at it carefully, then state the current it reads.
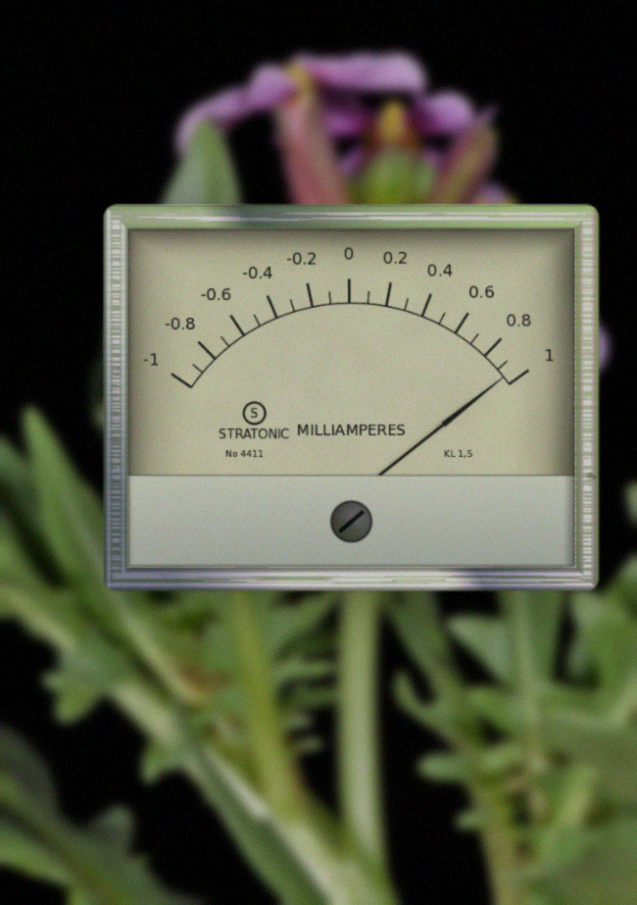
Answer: 0.95 mA
